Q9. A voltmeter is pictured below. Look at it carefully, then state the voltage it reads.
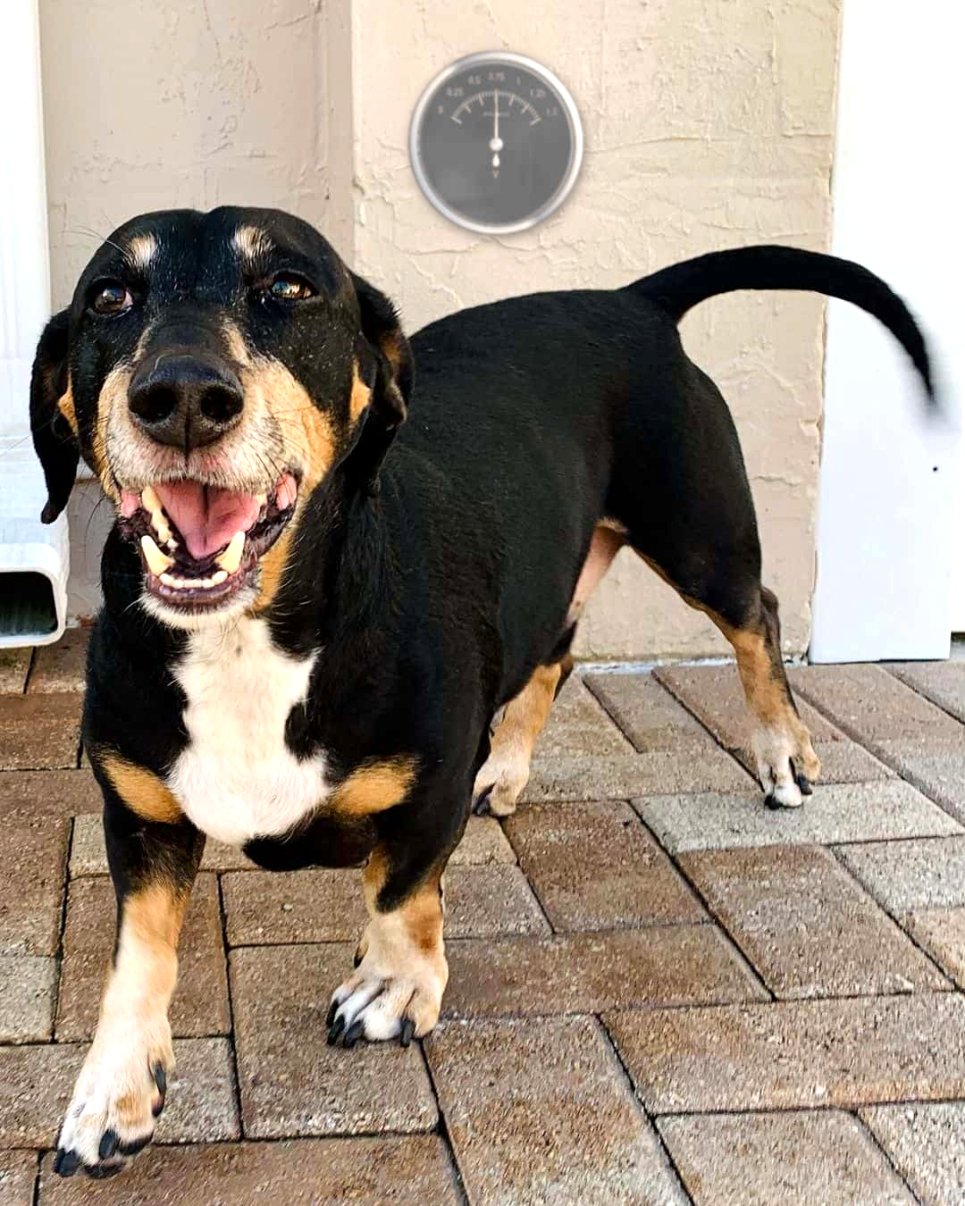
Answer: 0.75 V
